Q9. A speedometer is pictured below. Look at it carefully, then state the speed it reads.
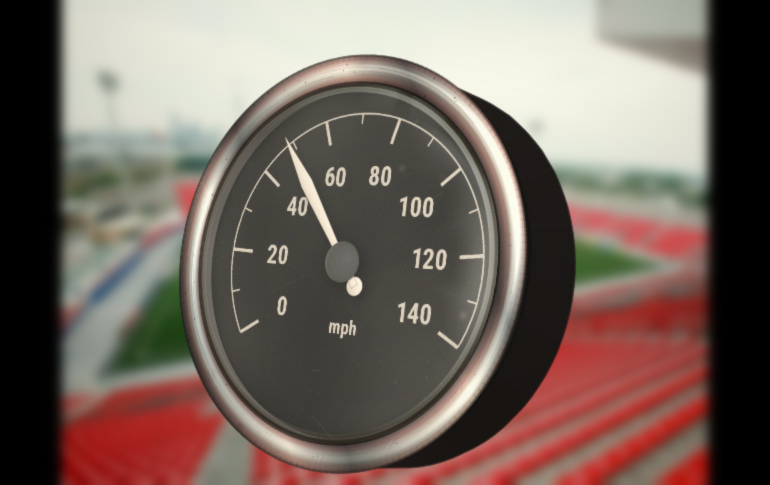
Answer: 50 mph
